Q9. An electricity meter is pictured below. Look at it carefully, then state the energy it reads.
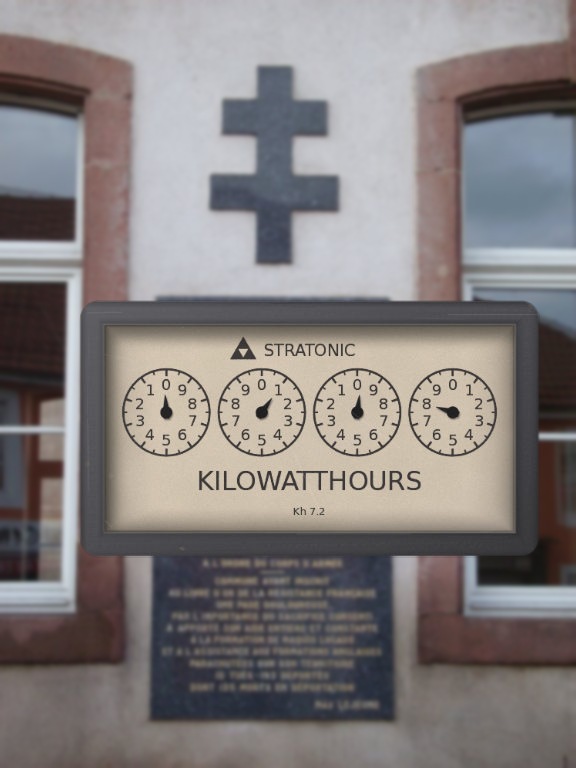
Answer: 98 kWh
